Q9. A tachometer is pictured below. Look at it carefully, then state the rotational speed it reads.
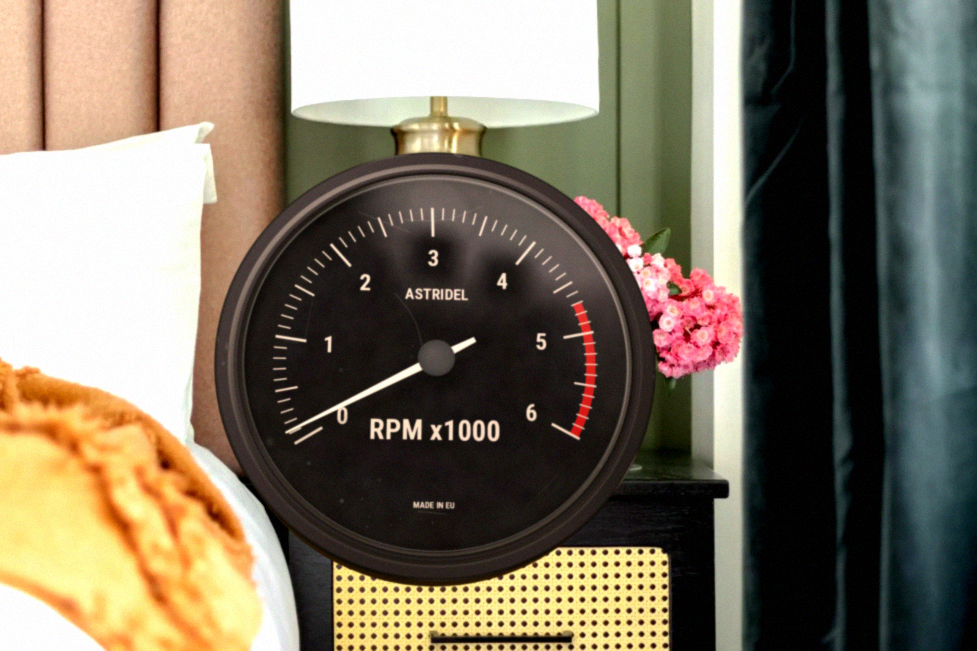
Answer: 100 rpm
